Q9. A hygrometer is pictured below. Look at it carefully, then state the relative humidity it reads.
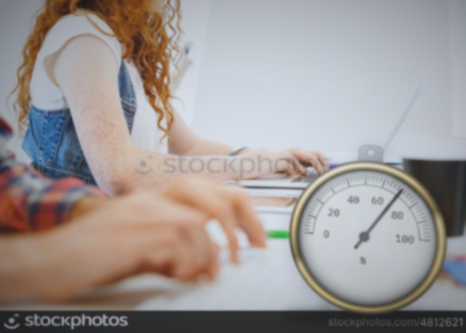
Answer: 70 %
